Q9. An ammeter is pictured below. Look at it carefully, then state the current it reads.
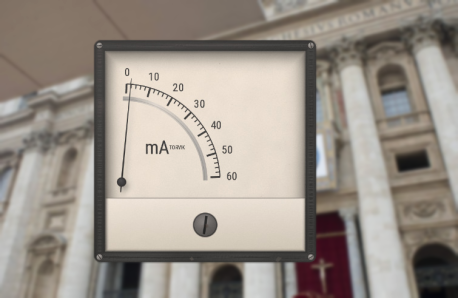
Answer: 2 mA
